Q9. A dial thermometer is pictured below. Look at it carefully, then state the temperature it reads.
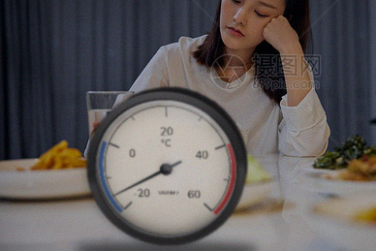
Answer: -15 °C
